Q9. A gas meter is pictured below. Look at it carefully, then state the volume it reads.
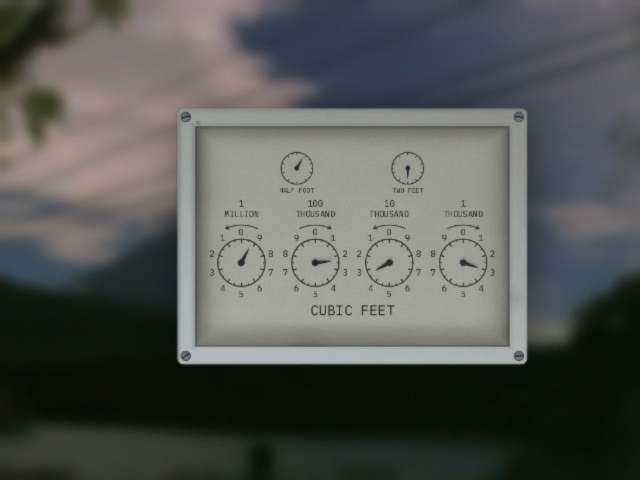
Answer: 923300 ft³
